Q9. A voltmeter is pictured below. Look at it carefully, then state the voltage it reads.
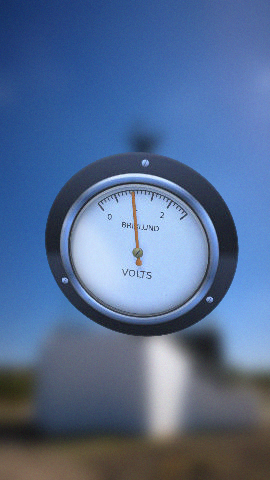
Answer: 1 V
